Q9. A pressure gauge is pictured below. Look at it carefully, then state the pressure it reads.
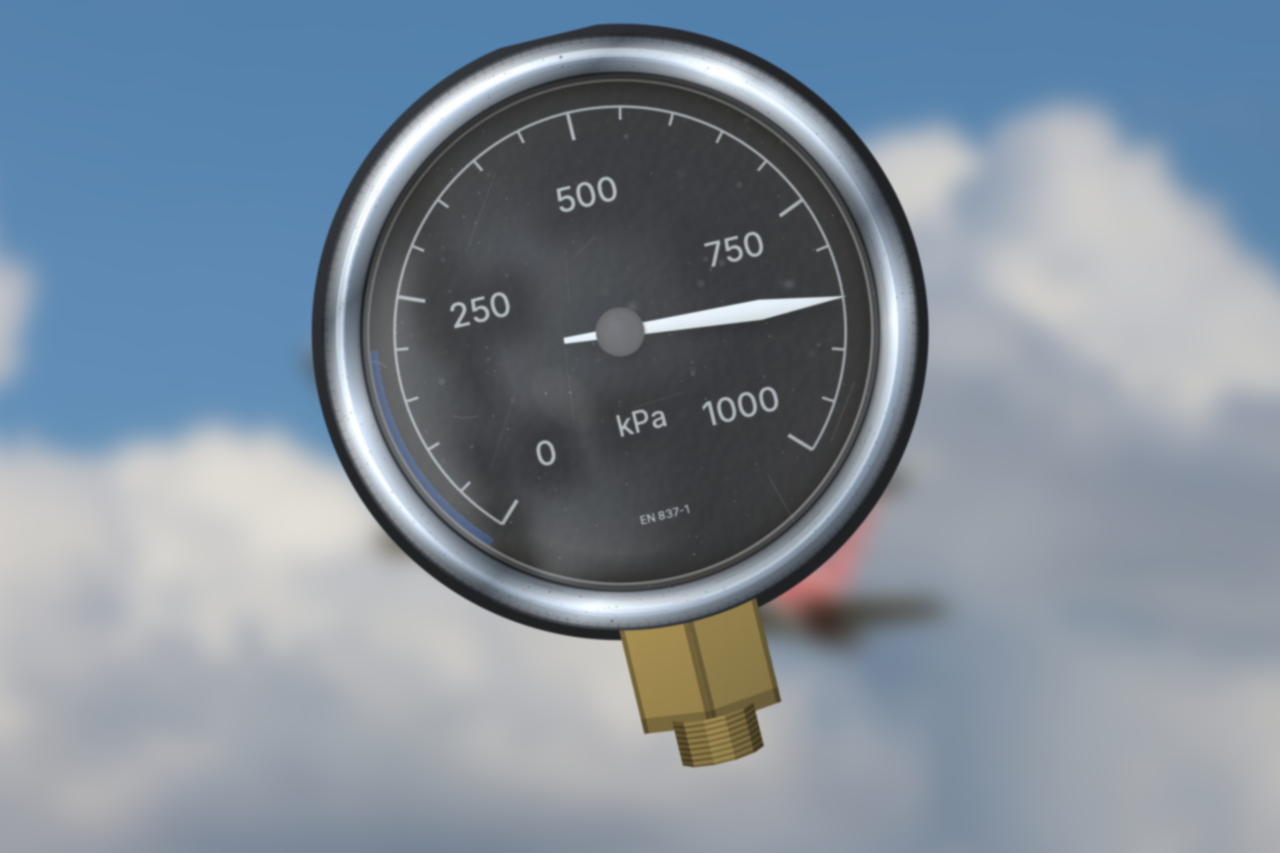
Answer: 850 kPa
